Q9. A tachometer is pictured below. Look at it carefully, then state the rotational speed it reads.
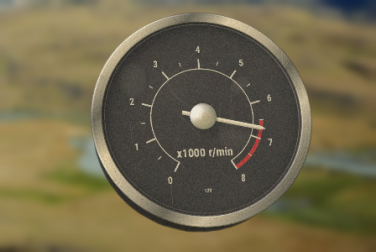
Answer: 6750 rpm
